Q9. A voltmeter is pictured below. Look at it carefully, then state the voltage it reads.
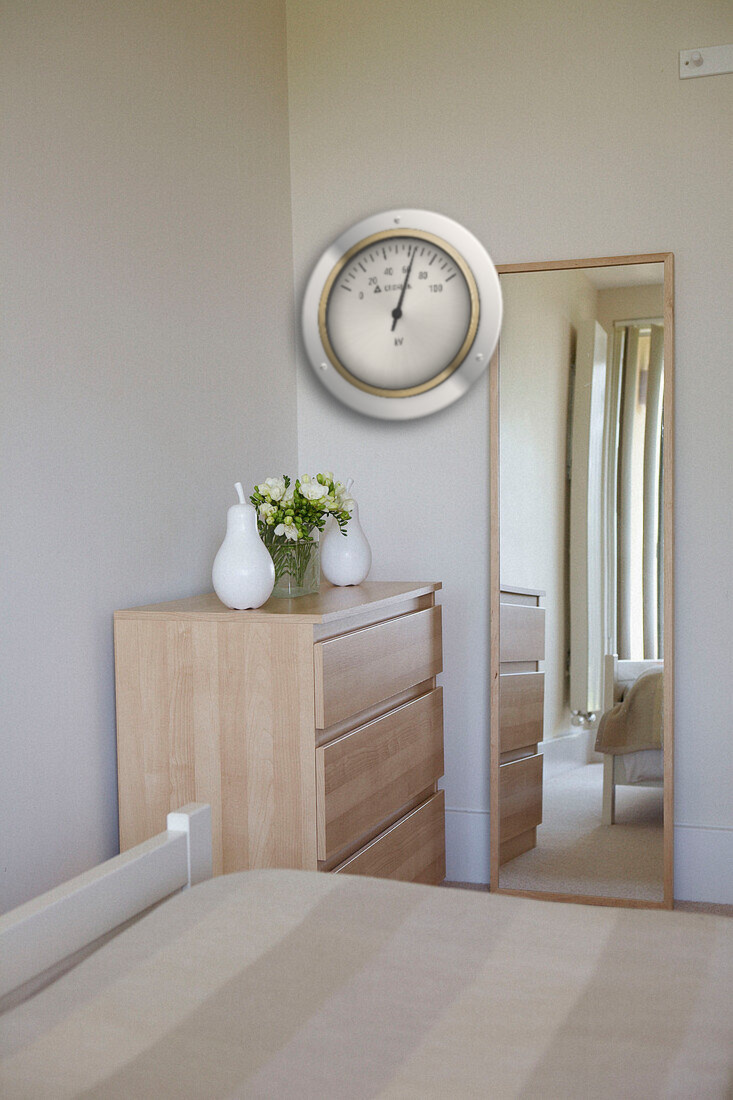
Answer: 65 kV
